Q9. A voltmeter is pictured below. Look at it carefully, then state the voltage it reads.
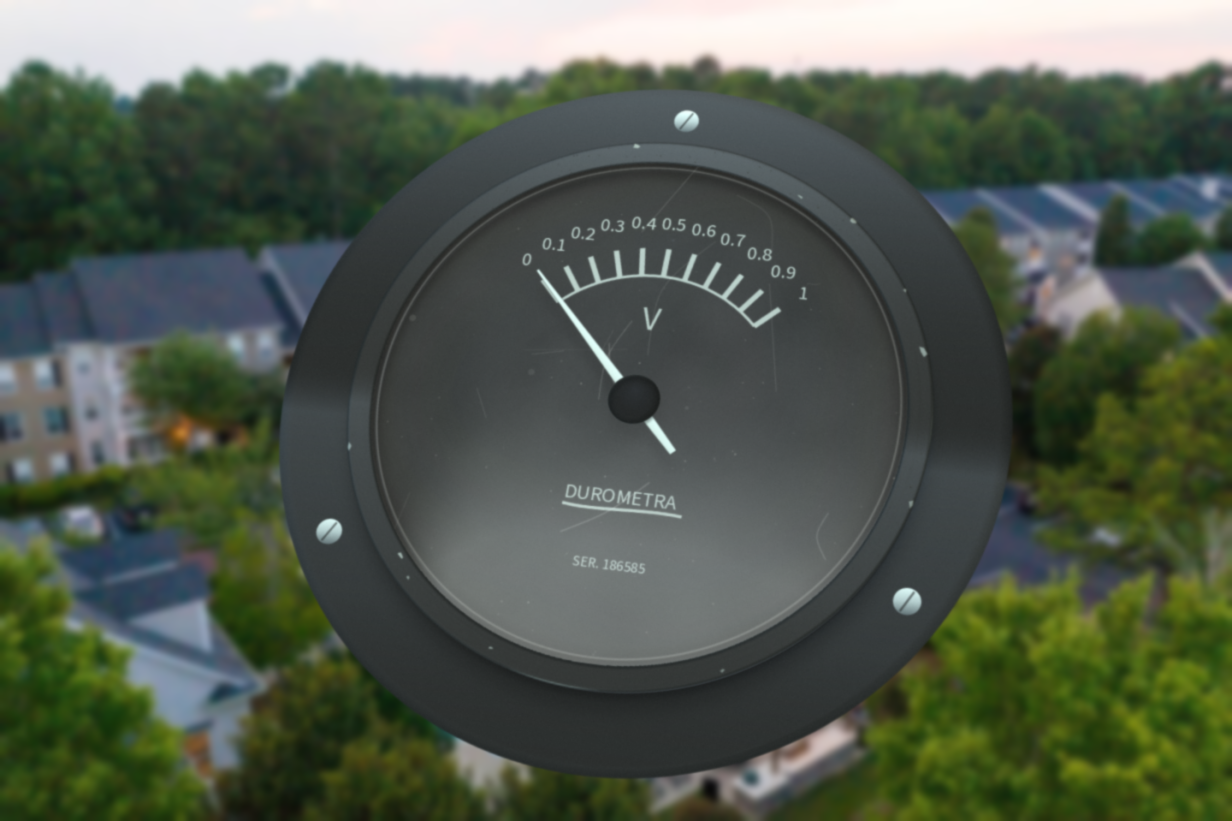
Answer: 0 V
